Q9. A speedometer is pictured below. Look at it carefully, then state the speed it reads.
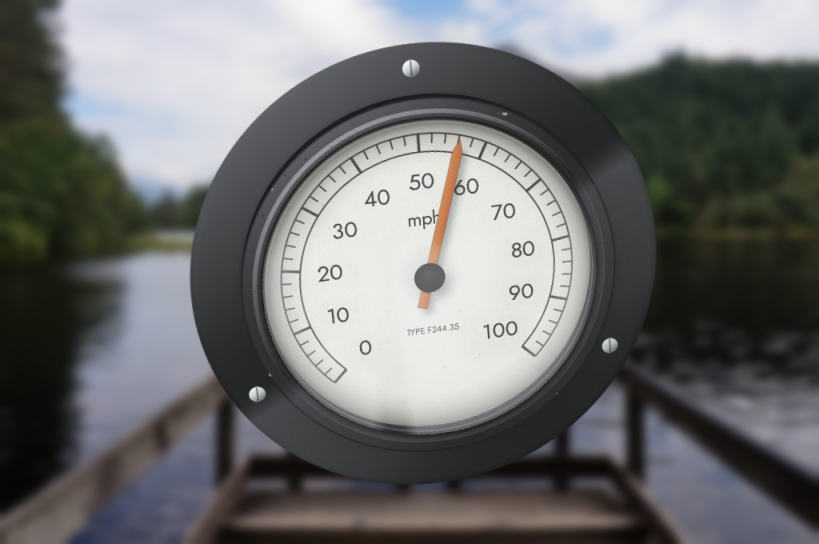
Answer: 56 mph
